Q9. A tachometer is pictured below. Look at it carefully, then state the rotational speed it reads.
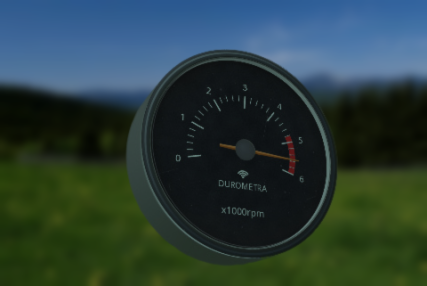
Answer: 5600 rpm
